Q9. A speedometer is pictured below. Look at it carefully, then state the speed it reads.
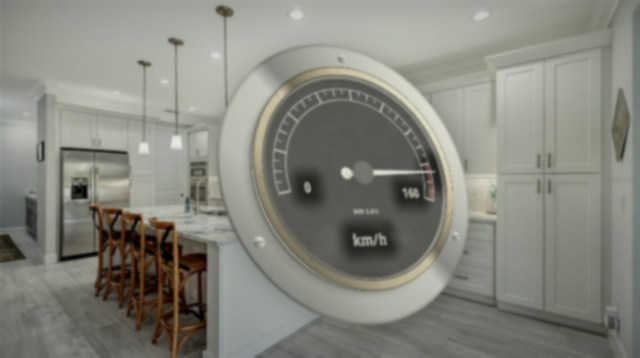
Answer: 145 km/h
